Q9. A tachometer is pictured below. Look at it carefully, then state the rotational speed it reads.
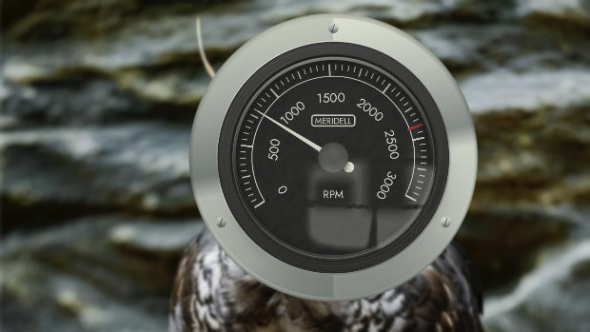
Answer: 800 rpm
